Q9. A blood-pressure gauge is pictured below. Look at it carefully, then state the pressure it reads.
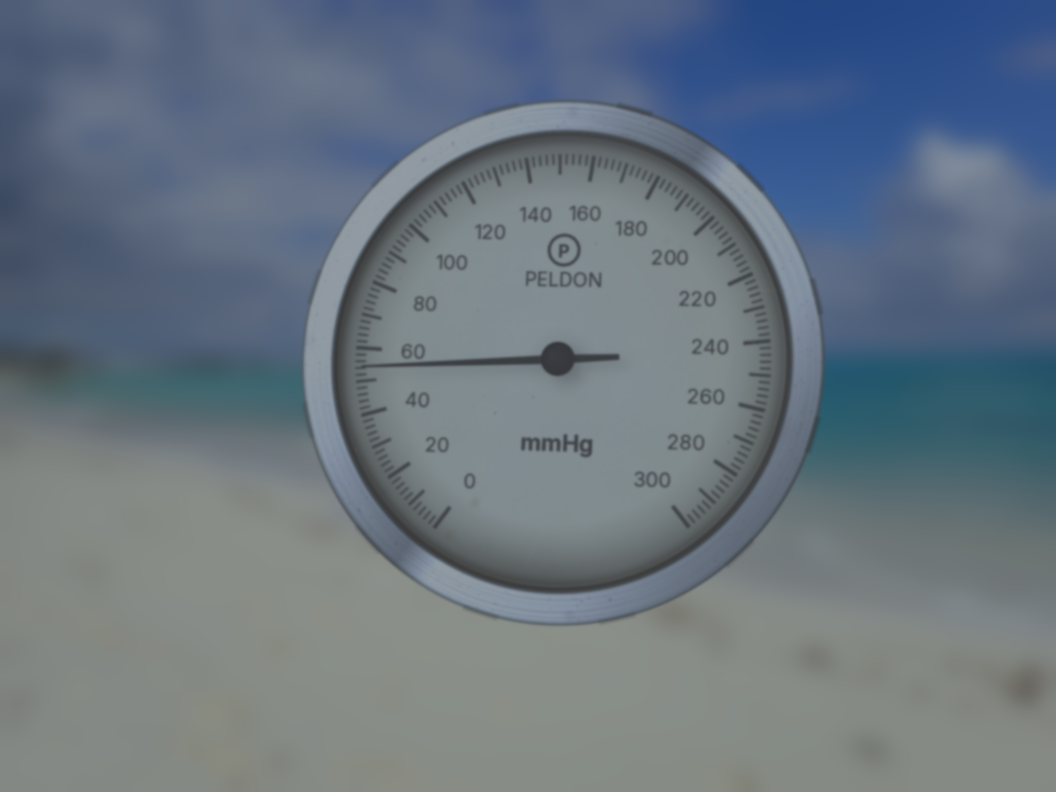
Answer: 54 mmHg
